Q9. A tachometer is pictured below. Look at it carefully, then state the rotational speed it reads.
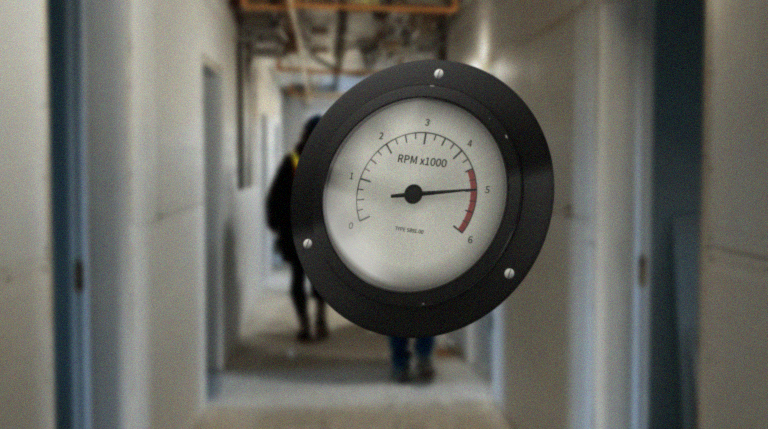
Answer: 5000 rpm
